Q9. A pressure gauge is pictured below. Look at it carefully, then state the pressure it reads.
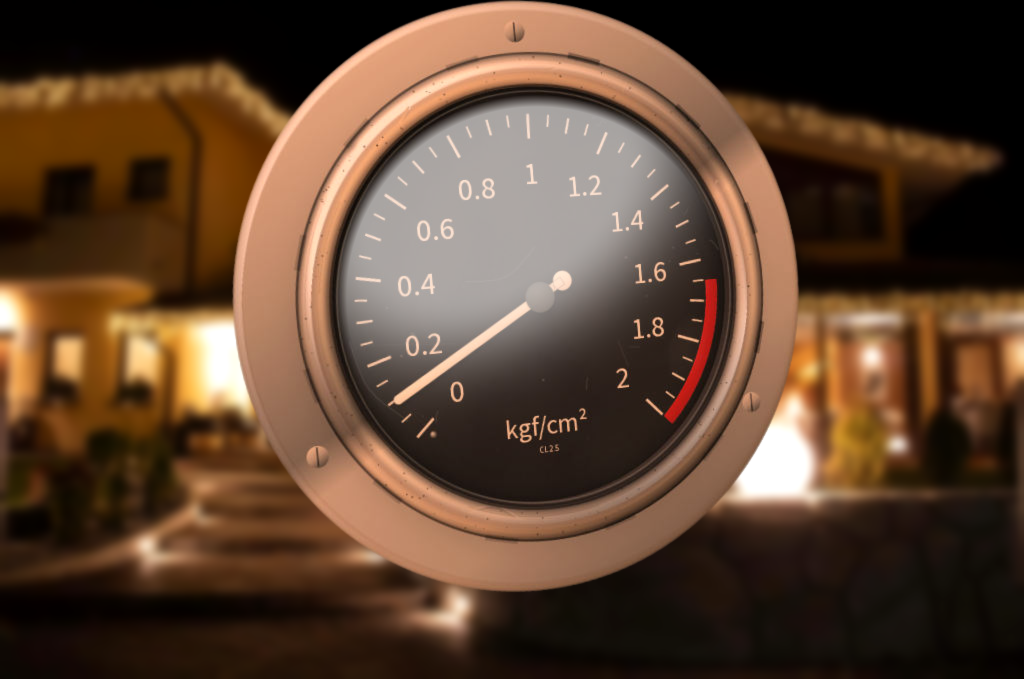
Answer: 0.1 kg/cm²
